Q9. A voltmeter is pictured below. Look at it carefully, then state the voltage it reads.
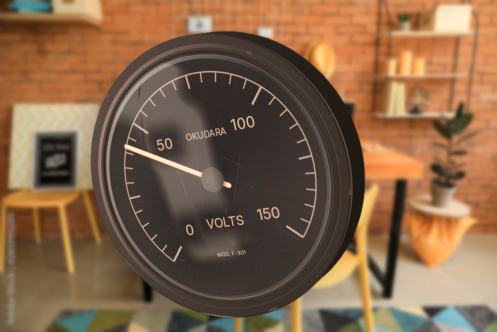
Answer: 42.5 V
